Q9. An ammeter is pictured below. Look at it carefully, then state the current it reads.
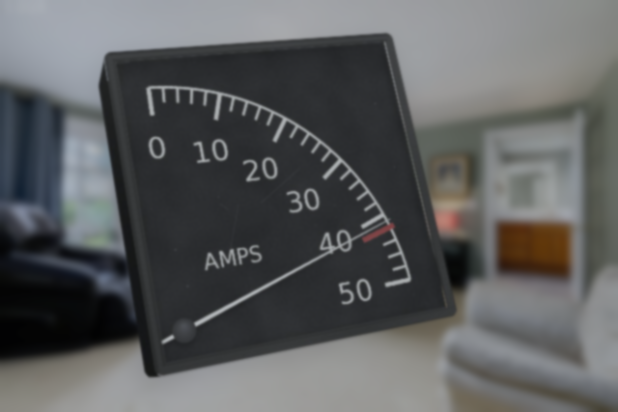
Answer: 41 A
